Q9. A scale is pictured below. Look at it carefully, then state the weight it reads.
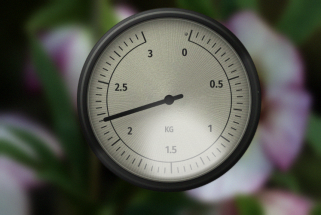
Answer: 2.2 kg
